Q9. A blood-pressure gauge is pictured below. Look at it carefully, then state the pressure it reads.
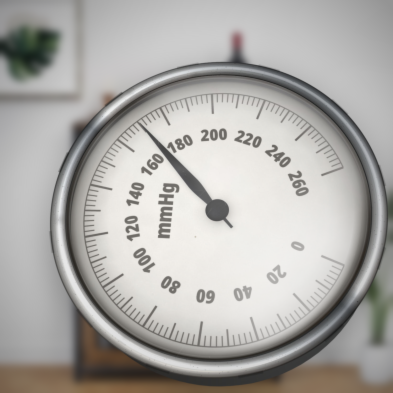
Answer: 170 mmHg
